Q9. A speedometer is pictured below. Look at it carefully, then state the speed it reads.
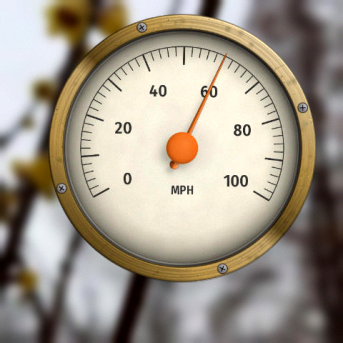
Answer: 60 mph
